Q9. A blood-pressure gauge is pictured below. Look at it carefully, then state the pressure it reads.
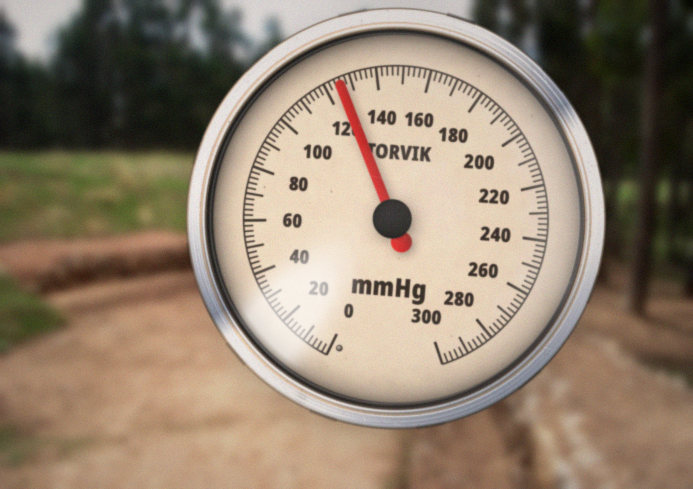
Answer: 126 mmHg
